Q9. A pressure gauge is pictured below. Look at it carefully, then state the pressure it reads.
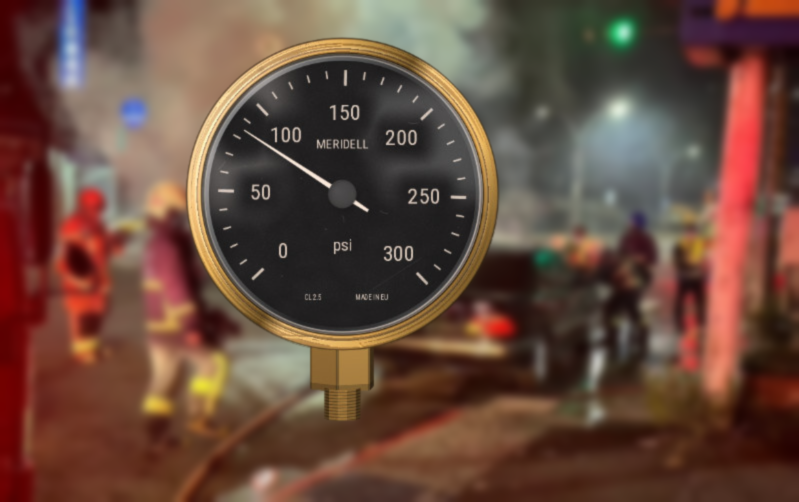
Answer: 85 psi
